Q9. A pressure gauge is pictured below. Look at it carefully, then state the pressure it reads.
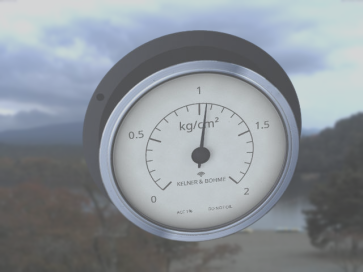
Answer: 1.05 kg/cm²
